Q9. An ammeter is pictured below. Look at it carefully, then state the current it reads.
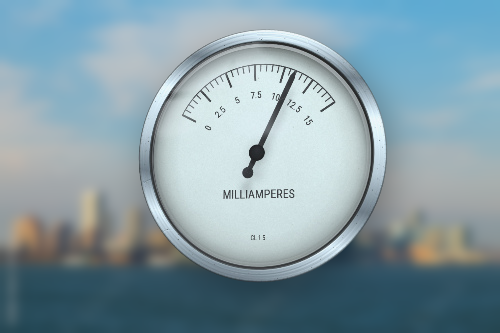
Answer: 11 mA
